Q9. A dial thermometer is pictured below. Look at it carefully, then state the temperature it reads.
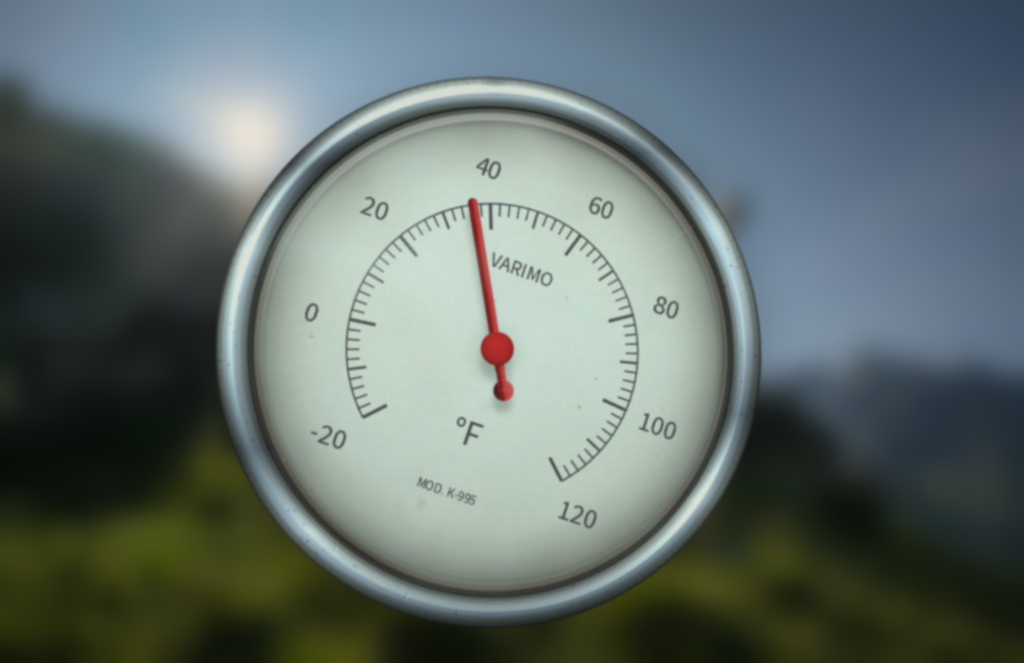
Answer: 36 °F
